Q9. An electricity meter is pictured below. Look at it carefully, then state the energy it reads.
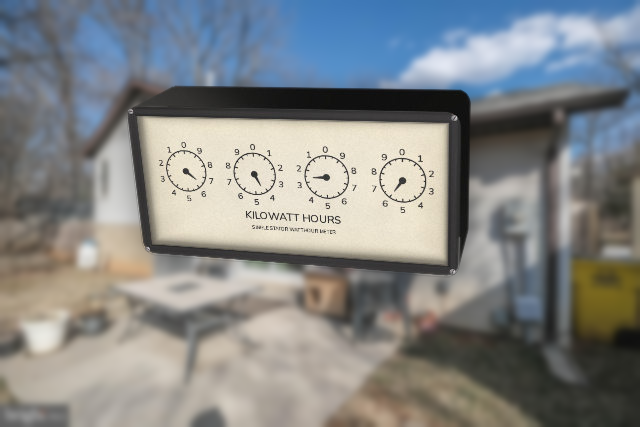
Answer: 6426 kWh
